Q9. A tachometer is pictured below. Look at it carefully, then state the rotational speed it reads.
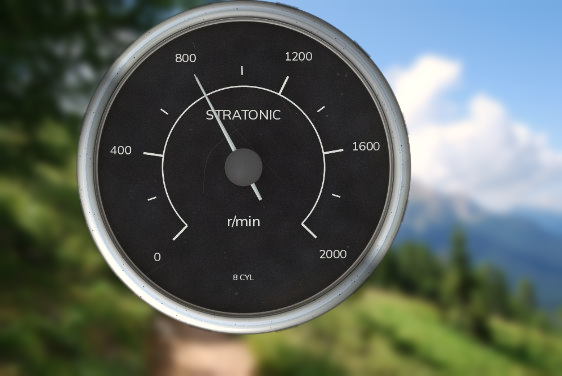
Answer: 800 rpm
